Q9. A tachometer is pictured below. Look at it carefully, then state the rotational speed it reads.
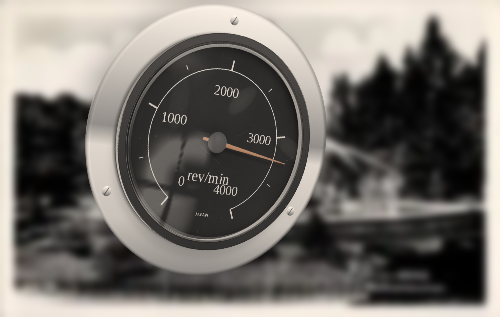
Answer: 3250 rpm
